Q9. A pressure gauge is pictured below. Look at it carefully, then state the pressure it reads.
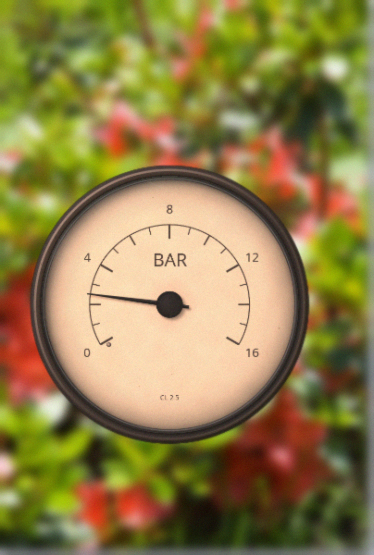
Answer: 2.5 bar
